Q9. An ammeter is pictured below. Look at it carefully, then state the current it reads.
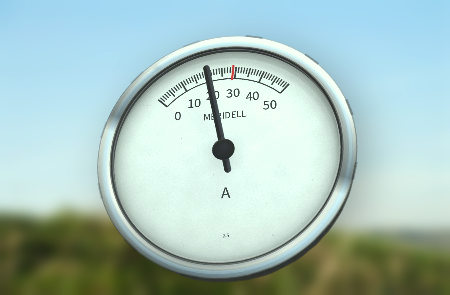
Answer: 20 A
